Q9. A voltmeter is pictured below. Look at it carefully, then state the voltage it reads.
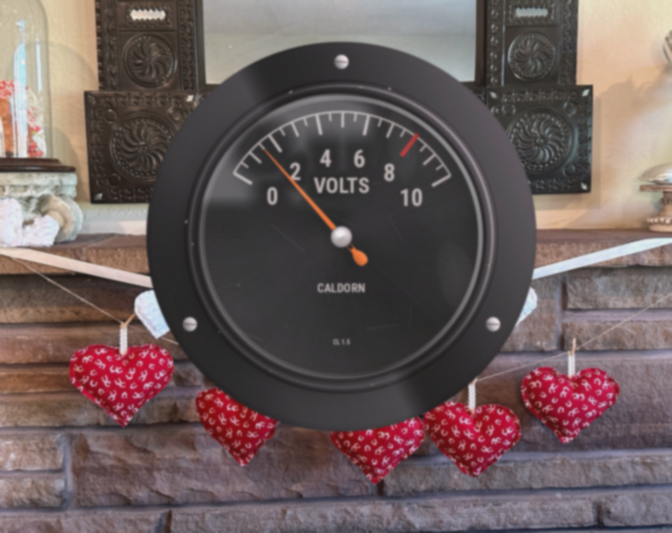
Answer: 1.5 V
